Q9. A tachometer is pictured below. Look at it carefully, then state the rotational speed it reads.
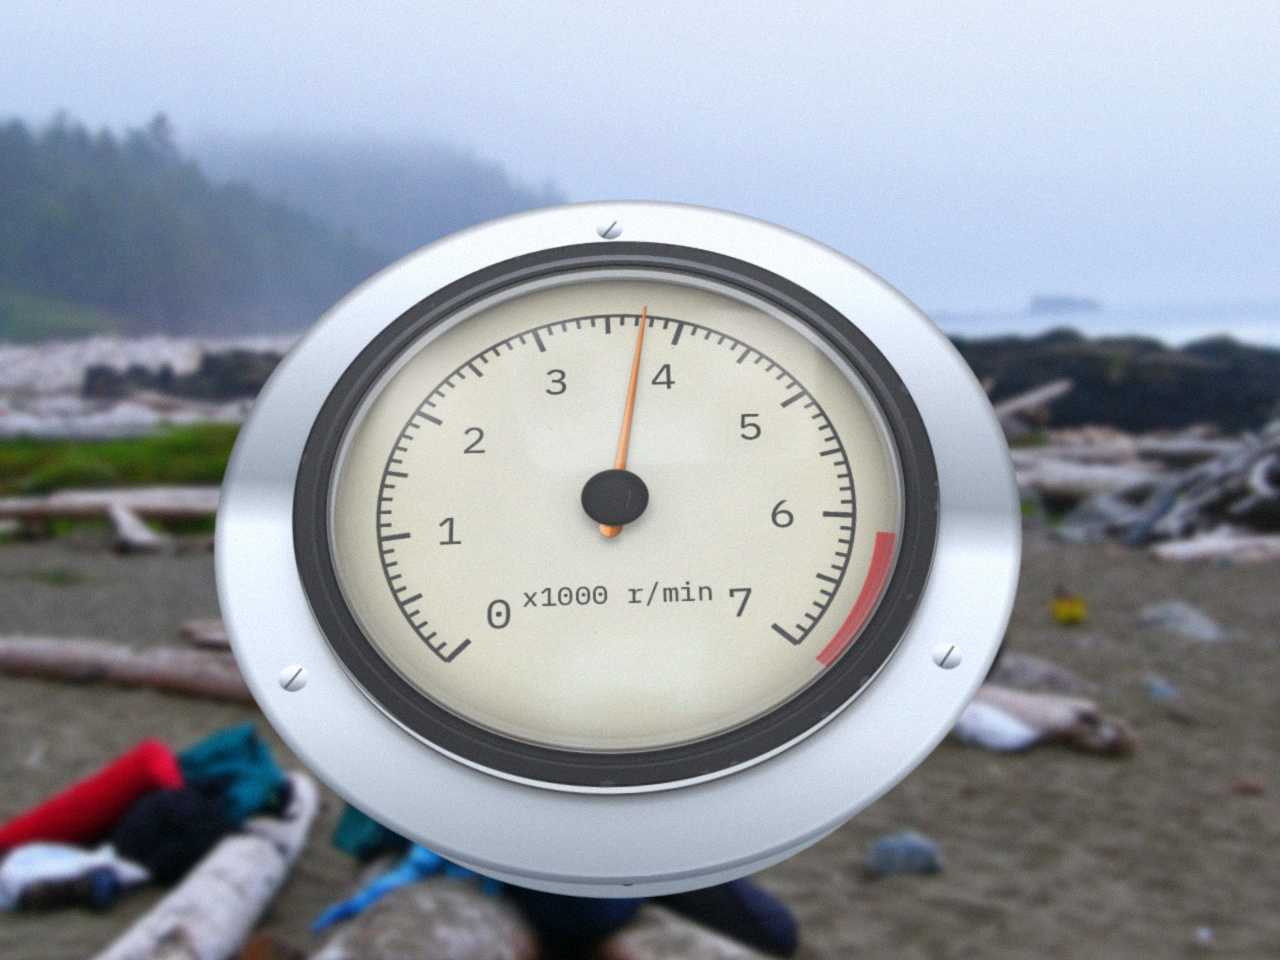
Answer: 3750 rpm
